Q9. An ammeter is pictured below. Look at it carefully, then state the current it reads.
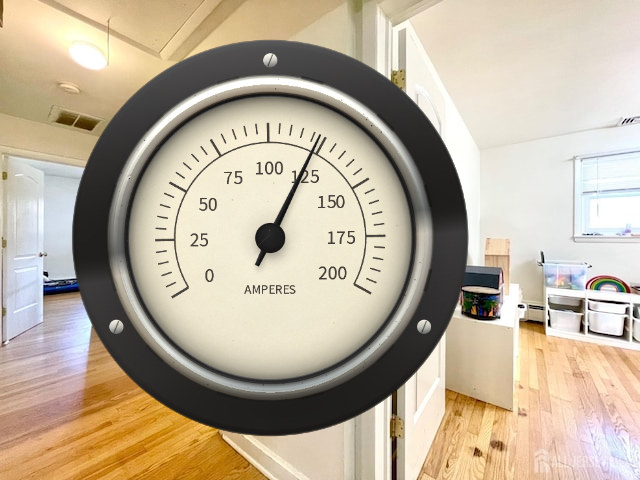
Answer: 122.5 A
